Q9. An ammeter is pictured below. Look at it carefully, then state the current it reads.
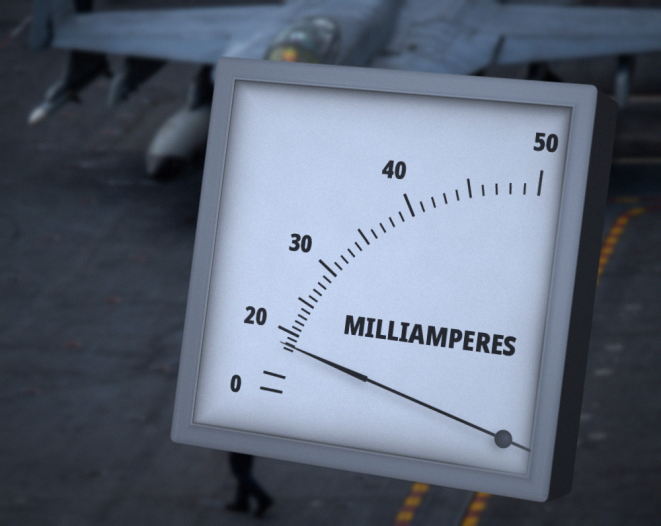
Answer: 18 mA
